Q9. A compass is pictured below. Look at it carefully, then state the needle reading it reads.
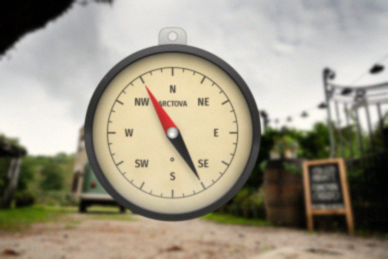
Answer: 330 °
